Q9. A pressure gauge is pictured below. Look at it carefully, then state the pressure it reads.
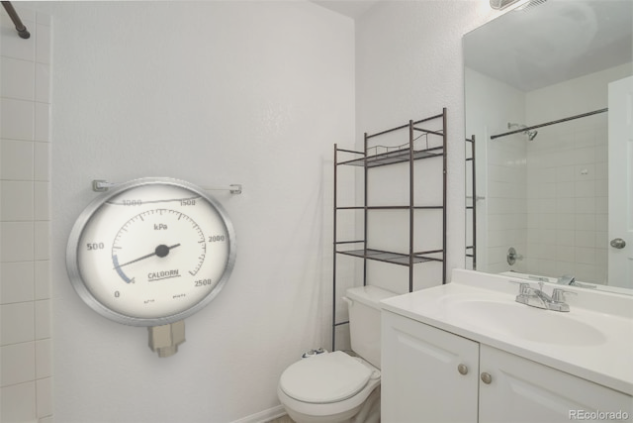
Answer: 250 kPa
